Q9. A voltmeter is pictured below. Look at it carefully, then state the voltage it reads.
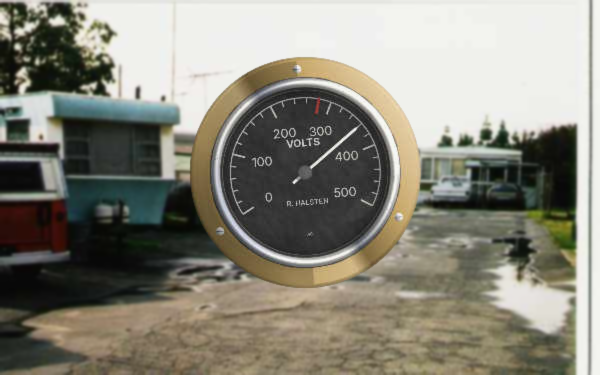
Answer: 360 V
